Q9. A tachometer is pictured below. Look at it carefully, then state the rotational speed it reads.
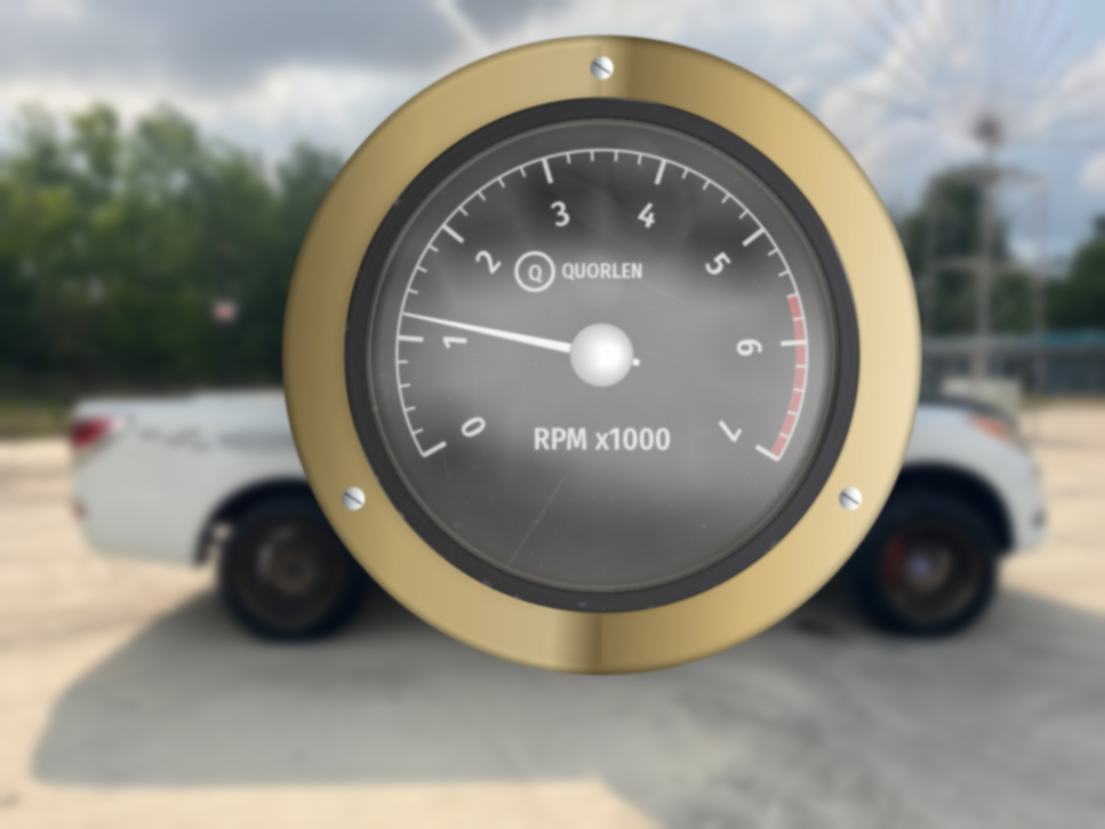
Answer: 1200 rpm
